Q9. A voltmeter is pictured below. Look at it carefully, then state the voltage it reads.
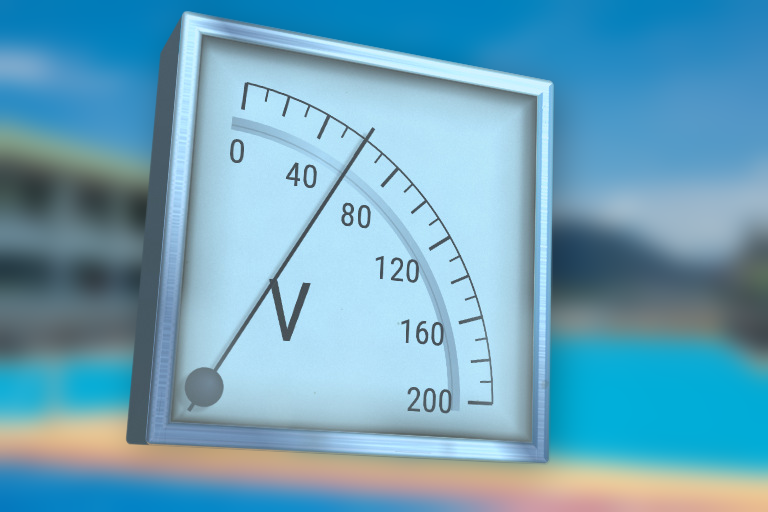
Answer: 60 V
